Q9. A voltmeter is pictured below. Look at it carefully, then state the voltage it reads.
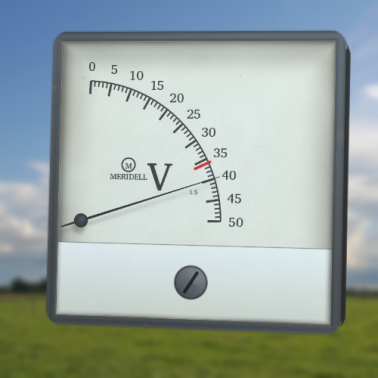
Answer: 40 V
